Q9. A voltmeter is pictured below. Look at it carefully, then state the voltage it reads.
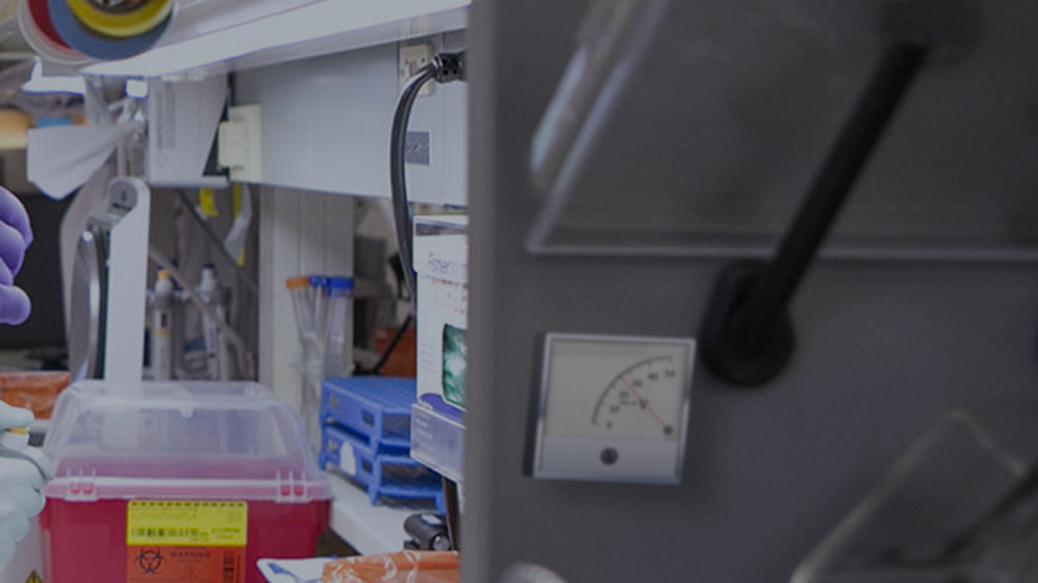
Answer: 25 V
